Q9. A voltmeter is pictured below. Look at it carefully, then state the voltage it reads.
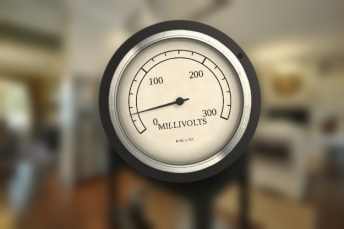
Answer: 30 mV
